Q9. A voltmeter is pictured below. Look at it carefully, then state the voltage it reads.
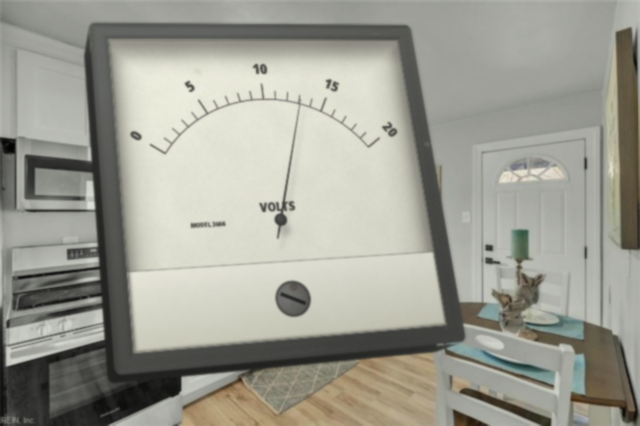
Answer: 13 V
